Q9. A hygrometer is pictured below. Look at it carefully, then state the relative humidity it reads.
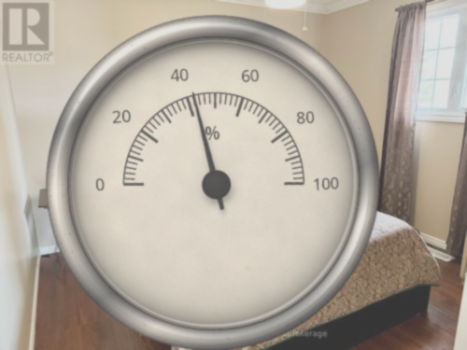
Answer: 42 %
